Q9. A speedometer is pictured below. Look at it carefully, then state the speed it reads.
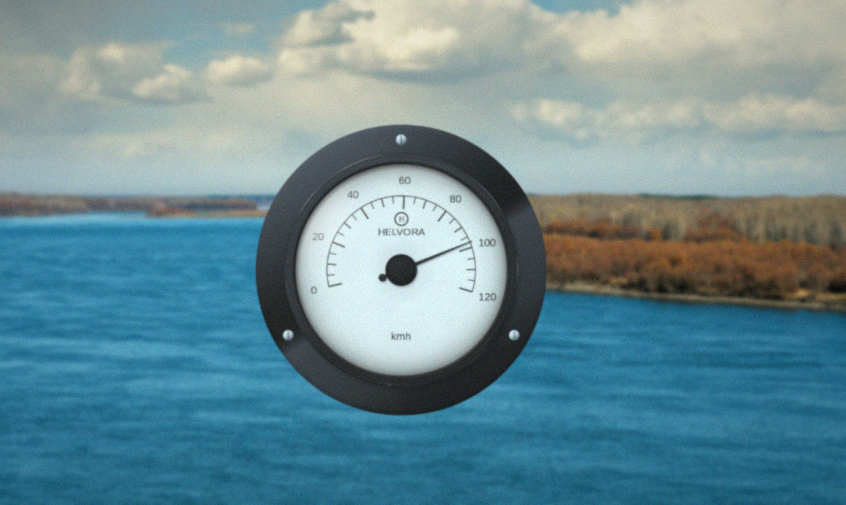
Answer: 97.5 km/h
